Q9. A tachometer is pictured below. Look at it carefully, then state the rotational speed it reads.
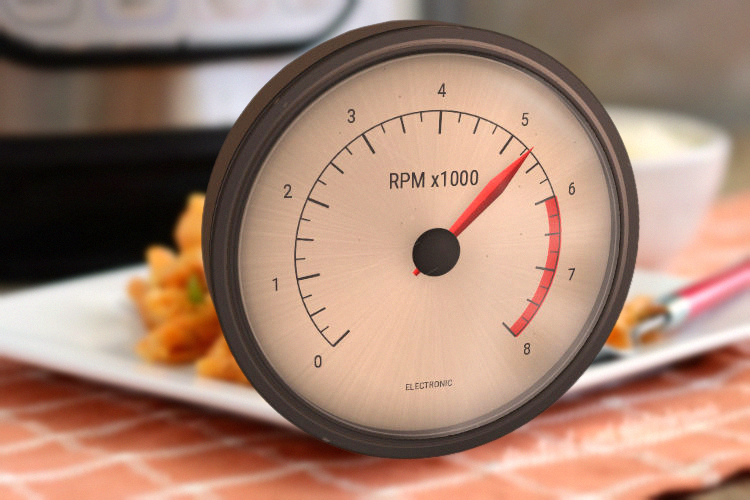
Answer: 5250 rpm
